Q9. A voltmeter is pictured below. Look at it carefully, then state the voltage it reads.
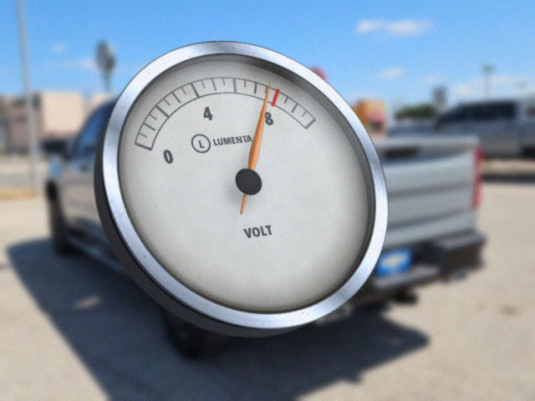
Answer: 7.5 V
